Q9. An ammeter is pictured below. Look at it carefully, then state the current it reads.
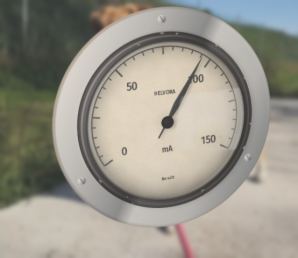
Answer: 95 mA
